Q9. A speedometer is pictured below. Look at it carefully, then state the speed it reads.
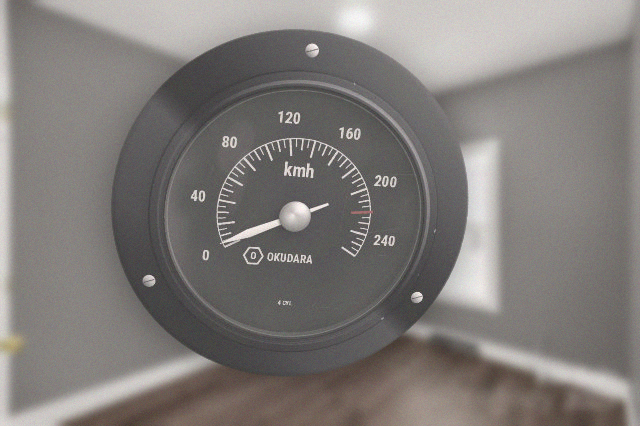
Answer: 5 km/h
